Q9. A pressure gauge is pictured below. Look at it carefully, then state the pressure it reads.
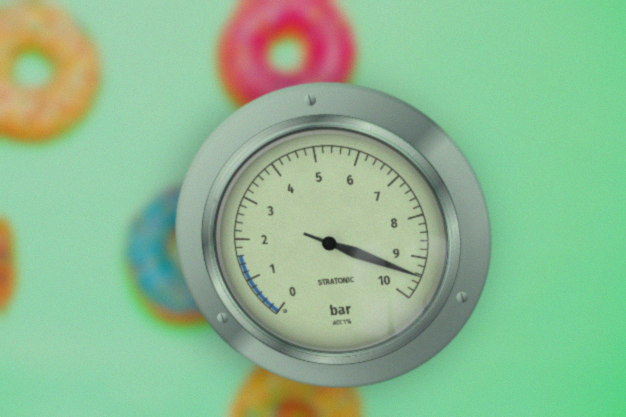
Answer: 9.4 bar
